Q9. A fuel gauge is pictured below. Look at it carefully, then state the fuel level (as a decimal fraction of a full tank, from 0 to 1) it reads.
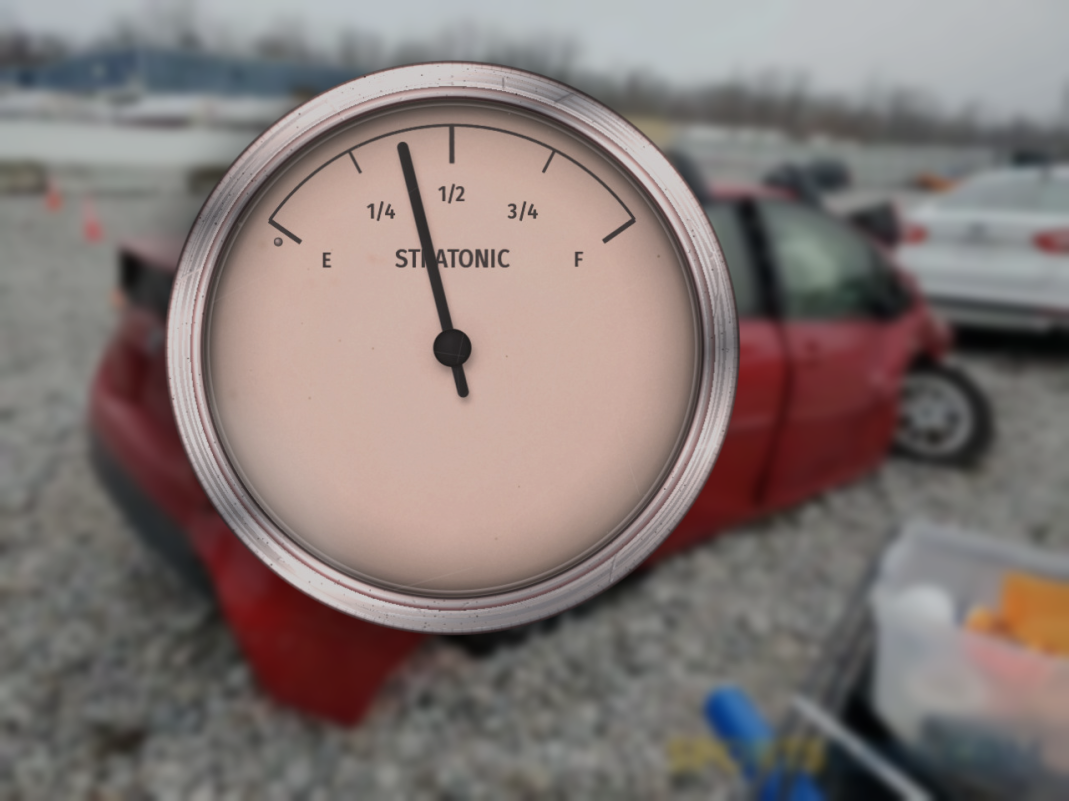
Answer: 0.375
